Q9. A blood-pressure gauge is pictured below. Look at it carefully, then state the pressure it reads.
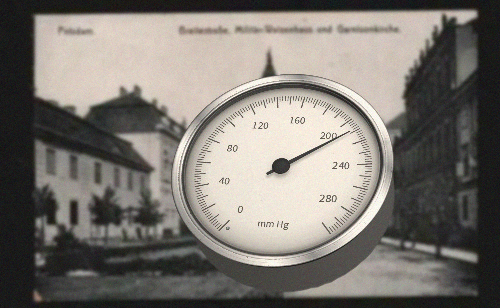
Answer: 210 mmHg
